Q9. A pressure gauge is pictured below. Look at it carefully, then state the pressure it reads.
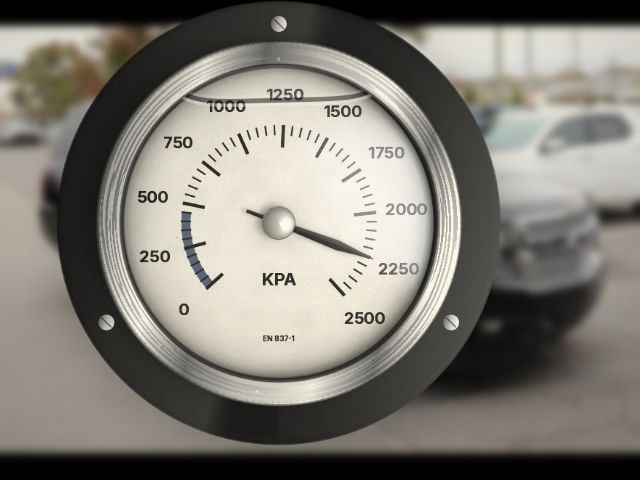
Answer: 2250 kPa
